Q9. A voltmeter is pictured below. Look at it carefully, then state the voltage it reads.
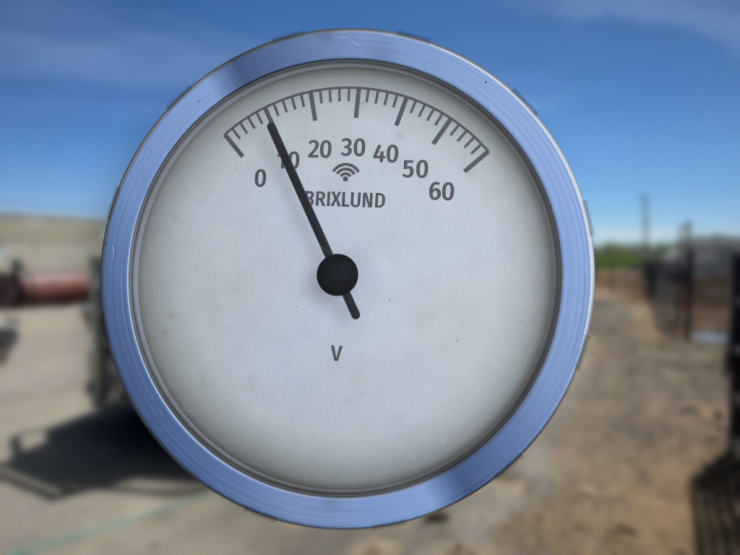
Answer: 10 V
